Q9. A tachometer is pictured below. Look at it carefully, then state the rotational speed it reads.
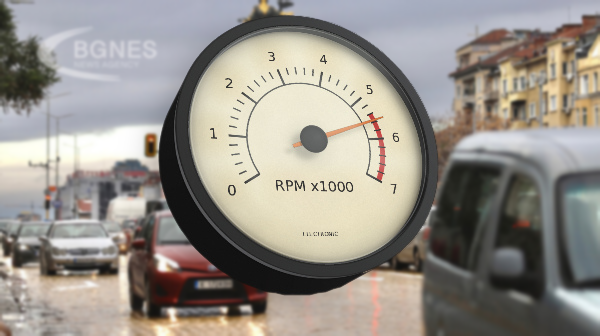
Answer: 5600 rpm
